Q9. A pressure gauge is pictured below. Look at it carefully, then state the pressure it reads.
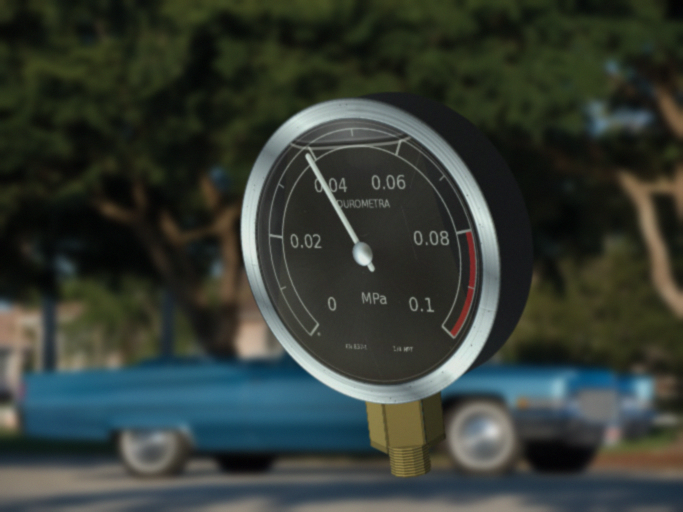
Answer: 0.04 MPa
